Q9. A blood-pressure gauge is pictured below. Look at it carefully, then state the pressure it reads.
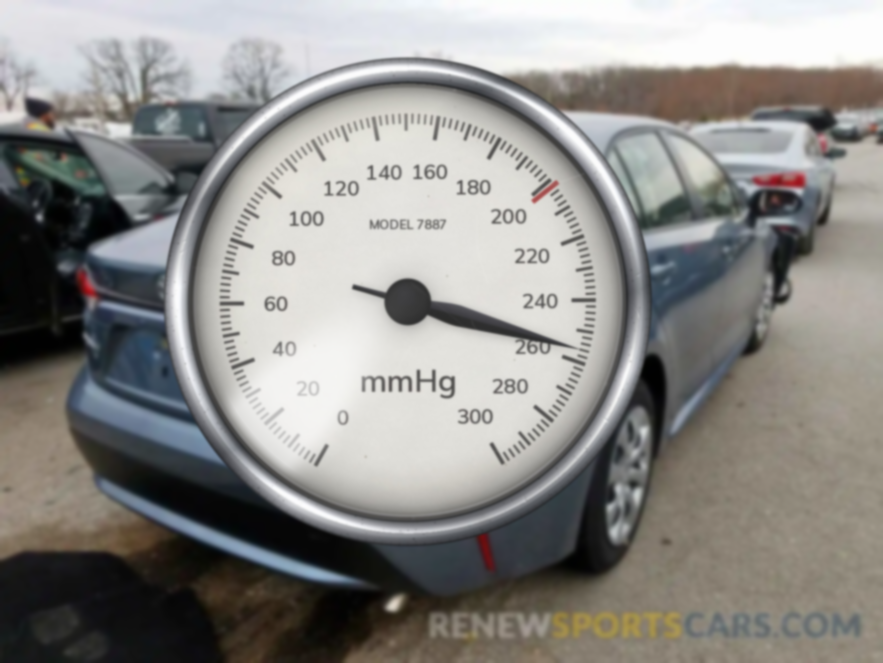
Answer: 256 mmHg
